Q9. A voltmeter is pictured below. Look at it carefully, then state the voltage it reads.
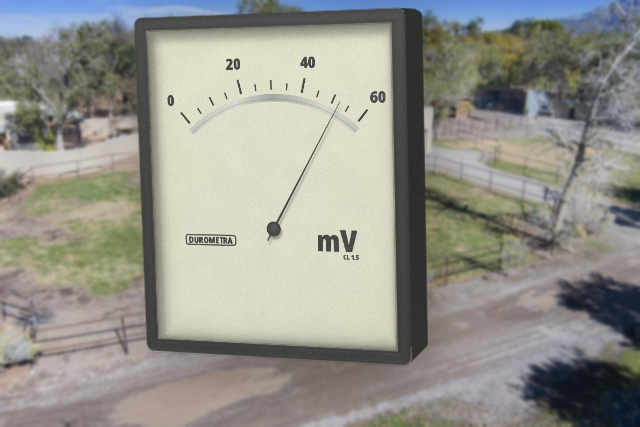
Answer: 52.5 mV
